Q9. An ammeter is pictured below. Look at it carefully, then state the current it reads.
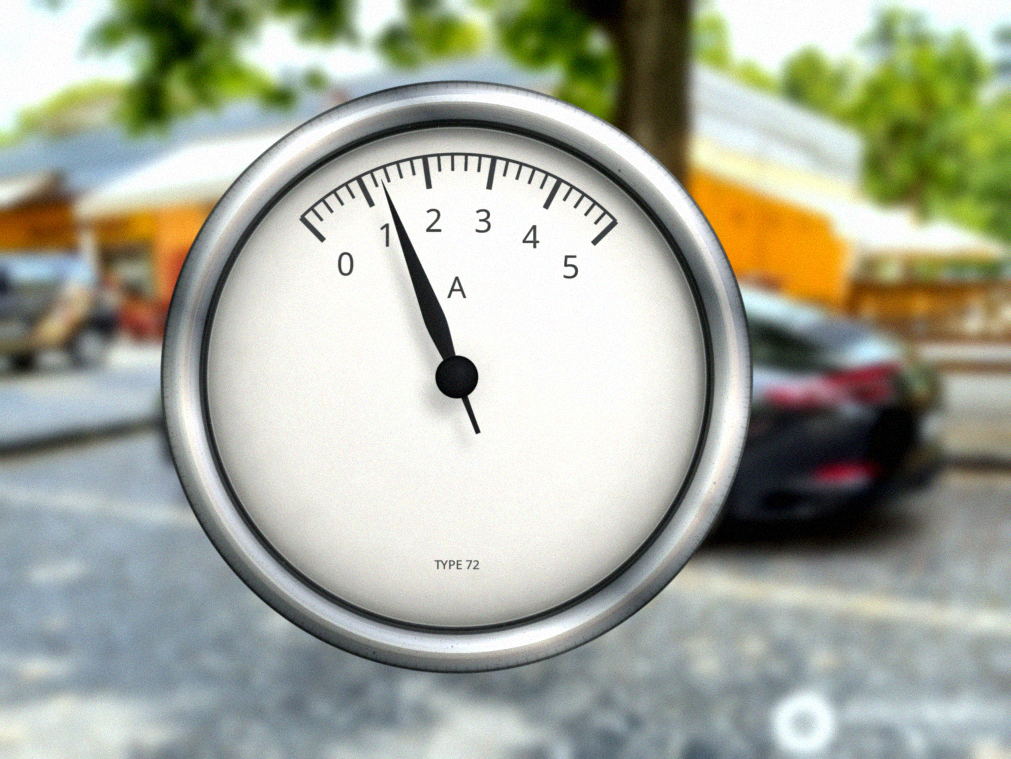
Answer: 1.3 A
